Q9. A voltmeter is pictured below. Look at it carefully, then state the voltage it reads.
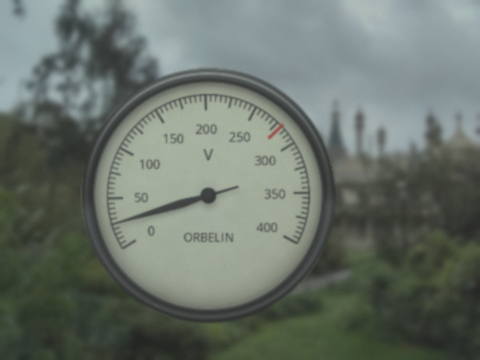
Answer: 25 V
